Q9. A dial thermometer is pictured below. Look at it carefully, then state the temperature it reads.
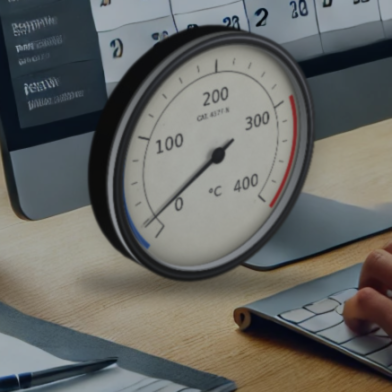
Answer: 20 °C
